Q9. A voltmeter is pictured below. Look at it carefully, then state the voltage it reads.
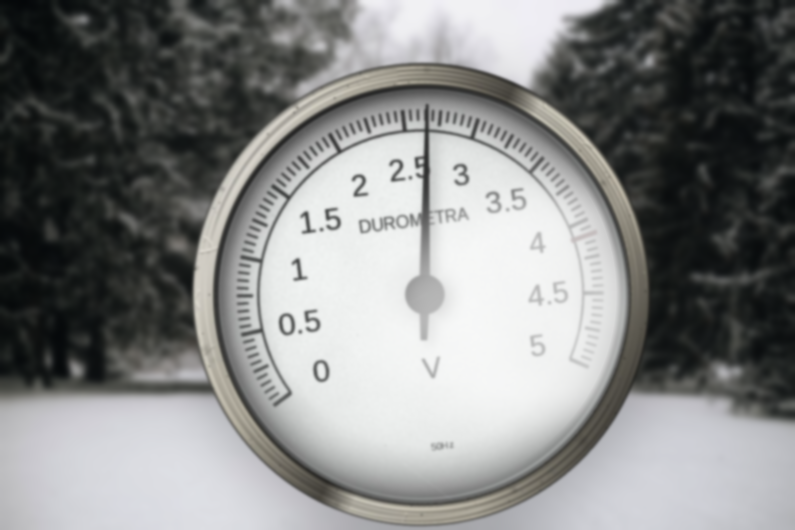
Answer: 2.65 V
